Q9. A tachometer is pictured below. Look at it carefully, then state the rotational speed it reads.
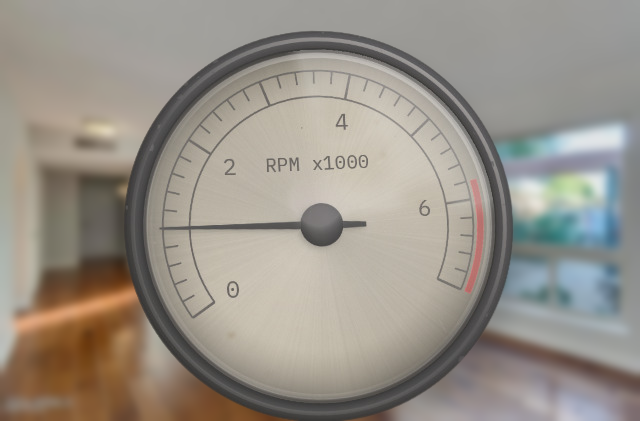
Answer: 1000 rpm
